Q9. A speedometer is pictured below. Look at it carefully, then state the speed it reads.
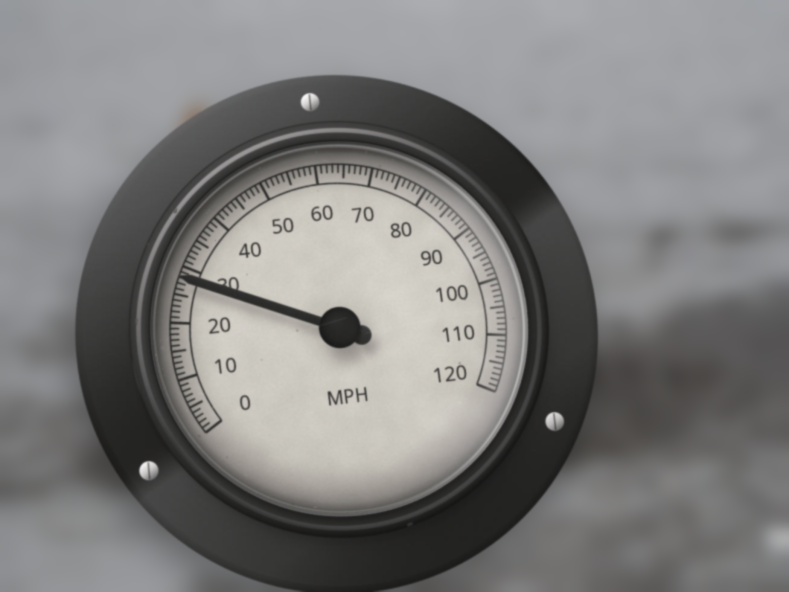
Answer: 28 mph
